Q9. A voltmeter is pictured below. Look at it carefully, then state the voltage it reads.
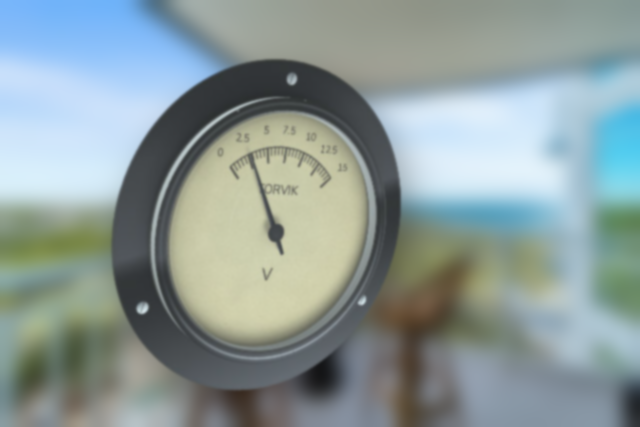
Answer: 2.5 V
